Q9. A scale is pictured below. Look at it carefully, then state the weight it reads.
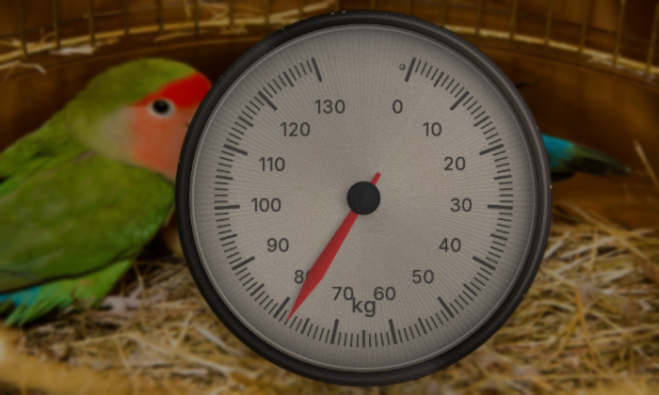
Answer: 78 kg
